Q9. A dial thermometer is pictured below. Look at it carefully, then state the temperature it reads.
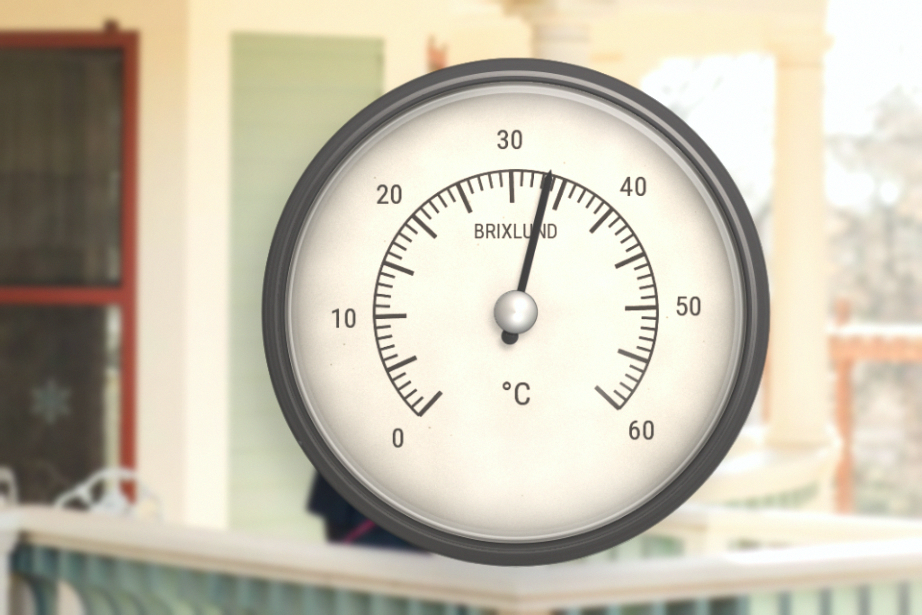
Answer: 33.5 °C
